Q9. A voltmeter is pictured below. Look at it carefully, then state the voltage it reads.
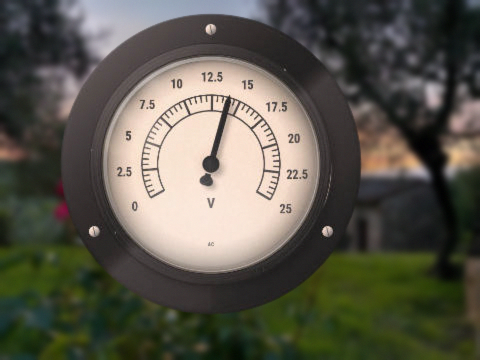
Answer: 14 V
